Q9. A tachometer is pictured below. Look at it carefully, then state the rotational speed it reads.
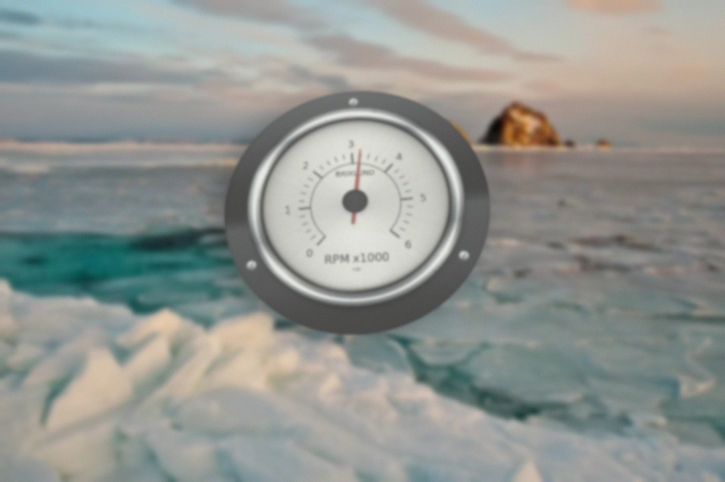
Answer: 3200 rpm
